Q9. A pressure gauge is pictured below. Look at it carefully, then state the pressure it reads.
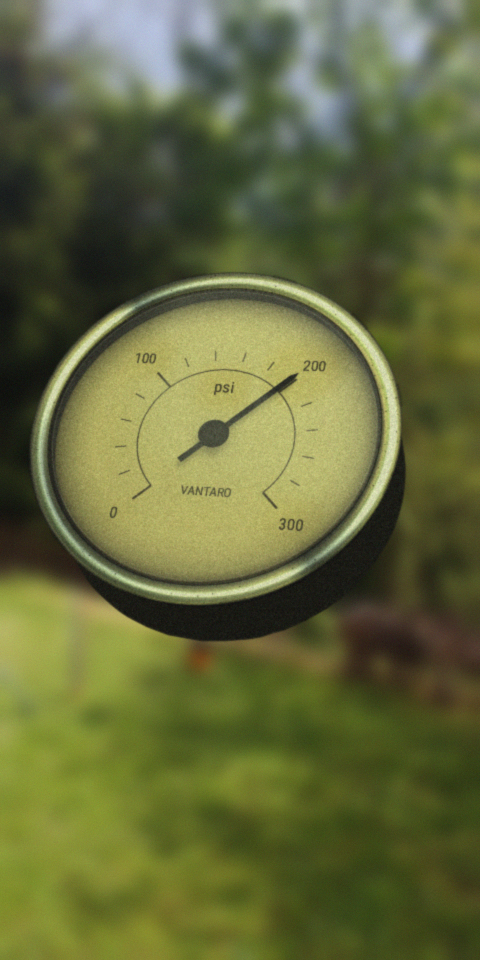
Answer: 200 psi
